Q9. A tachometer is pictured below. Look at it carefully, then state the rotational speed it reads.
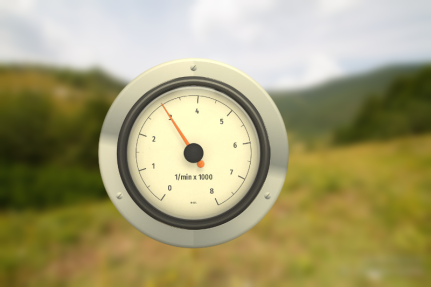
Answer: 3000 rpm
